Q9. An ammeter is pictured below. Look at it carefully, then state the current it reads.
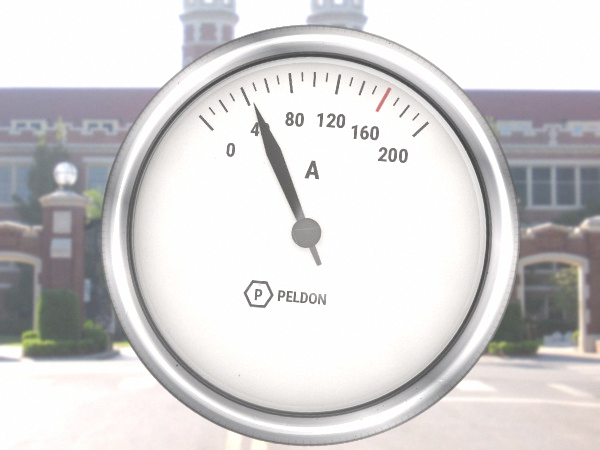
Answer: 45 A
